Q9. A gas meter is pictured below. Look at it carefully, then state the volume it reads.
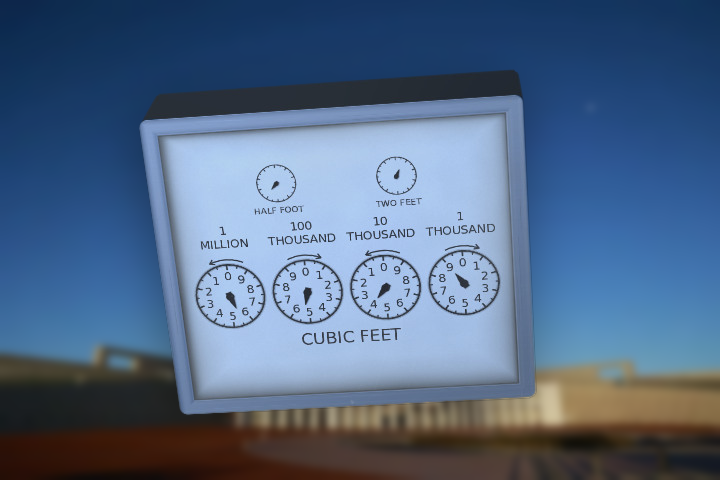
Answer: 553900 ft³
